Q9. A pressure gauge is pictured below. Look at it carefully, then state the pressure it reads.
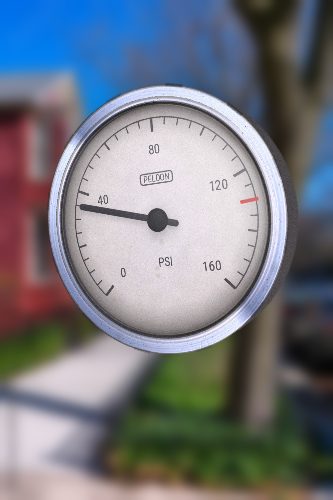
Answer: 35 psi
